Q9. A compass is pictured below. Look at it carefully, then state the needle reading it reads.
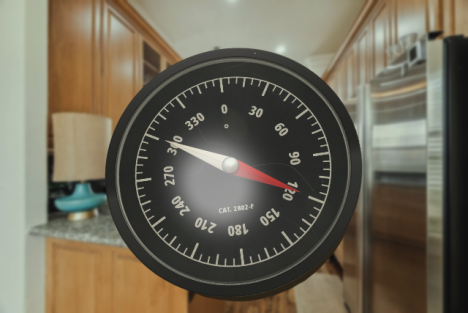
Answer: 120 °
